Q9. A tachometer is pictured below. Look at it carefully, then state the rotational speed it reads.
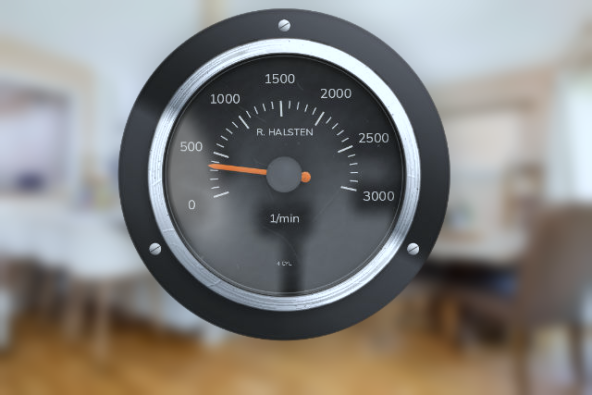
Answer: 350 rpm
